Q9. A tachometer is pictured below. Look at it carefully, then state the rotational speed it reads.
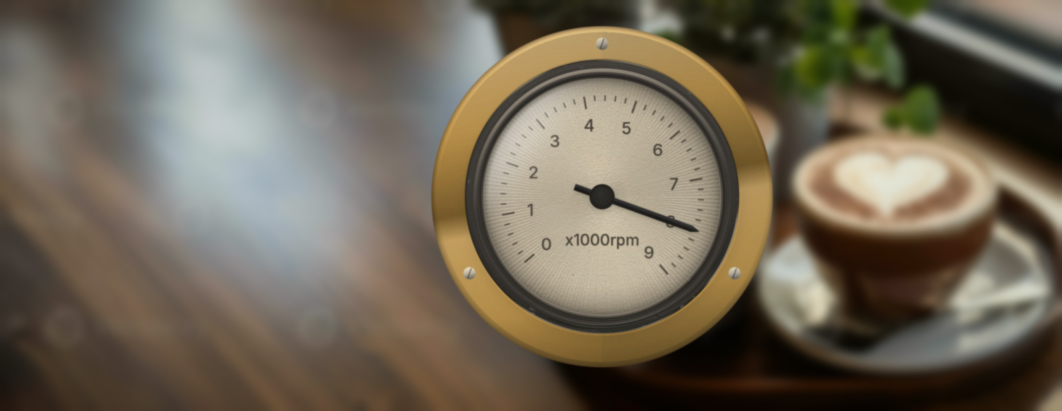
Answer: 8000 rpm
